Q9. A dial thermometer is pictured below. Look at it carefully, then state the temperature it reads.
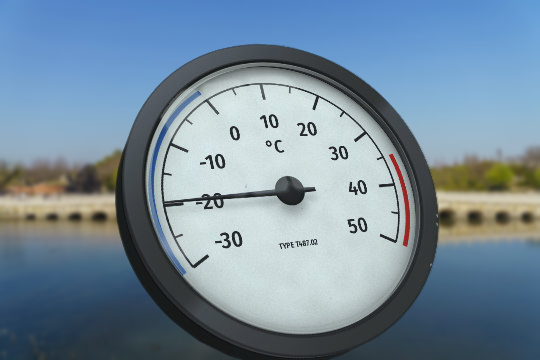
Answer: -20 °C
